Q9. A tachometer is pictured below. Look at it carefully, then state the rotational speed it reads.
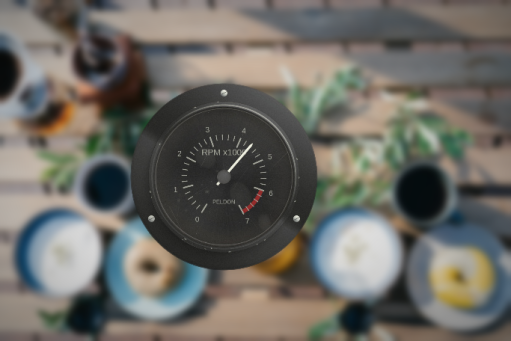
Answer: 4400 rpm
